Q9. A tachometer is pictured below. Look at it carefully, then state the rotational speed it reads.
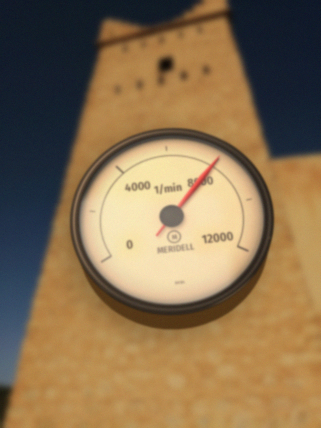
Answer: 8000 rpm
